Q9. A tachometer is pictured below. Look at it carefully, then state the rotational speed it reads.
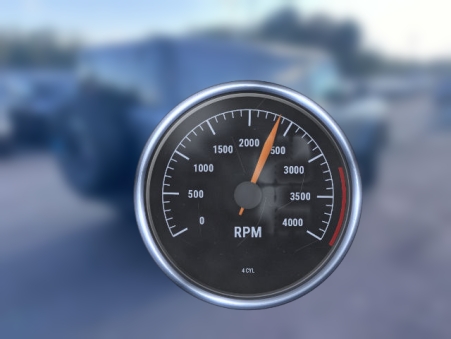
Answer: 2350 rpm
